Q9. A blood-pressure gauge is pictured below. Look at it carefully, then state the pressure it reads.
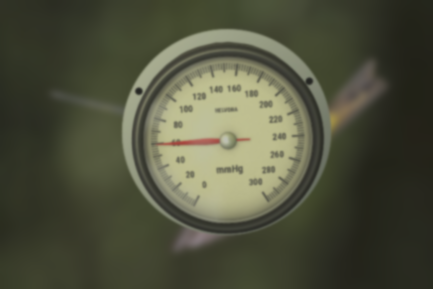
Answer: 60 mmHg
